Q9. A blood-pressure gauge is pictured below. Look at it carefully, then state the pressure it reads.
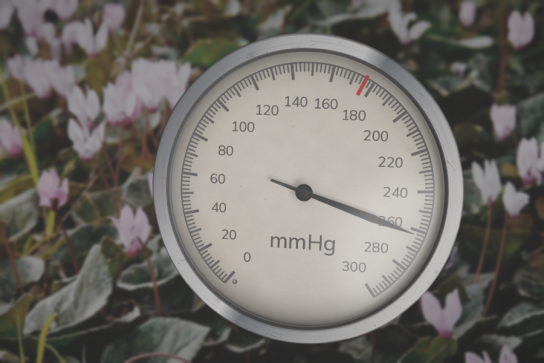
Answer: 262 mmHg
